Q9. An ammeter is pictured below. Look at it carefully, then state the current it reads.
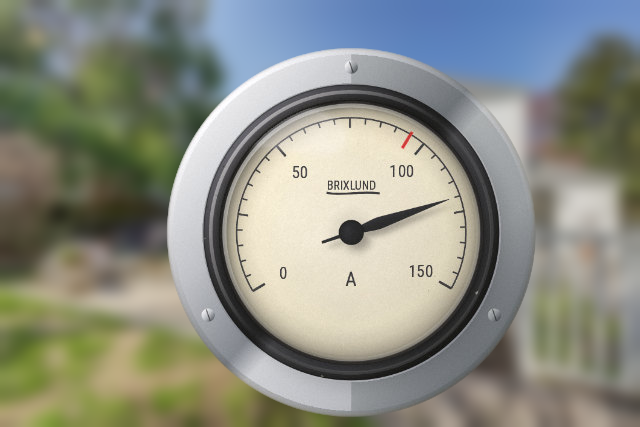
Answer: 120 A
